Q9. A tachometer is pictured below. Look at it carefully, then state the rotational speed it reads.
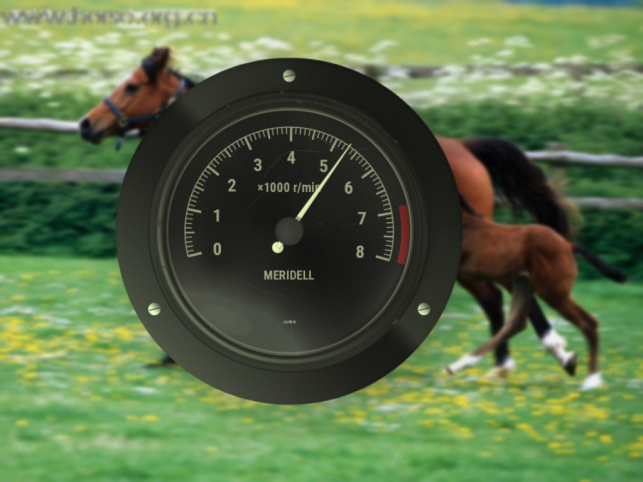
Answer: 5300 rpm
